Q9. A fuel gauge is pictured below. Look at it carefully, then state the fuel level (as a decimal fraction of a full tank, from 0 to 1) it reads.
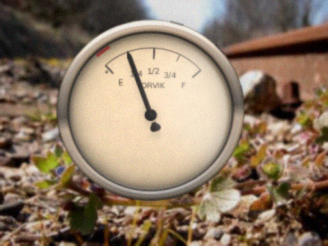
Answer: 0.25
